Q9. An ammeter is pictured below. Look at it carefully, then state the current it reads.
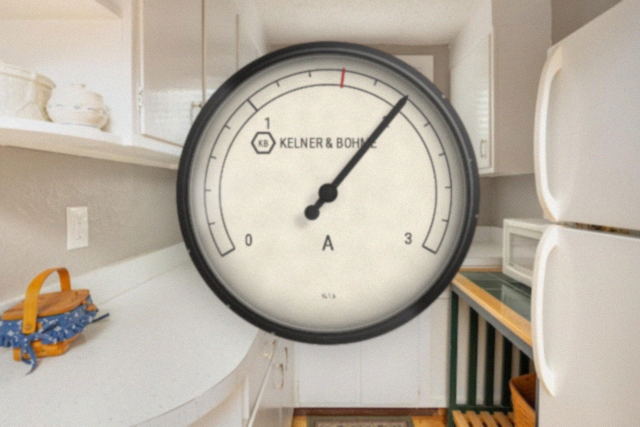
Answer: 2 A
